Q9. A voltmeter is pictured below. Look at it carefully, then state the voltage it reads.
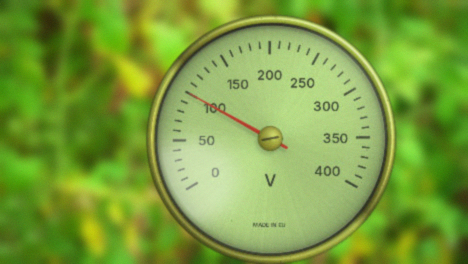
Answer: 100 V
